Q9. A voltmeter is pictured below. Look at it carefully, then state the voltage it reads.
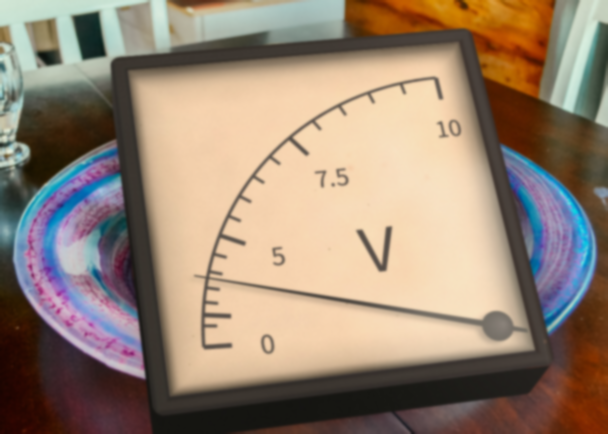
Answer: 3.75 V
